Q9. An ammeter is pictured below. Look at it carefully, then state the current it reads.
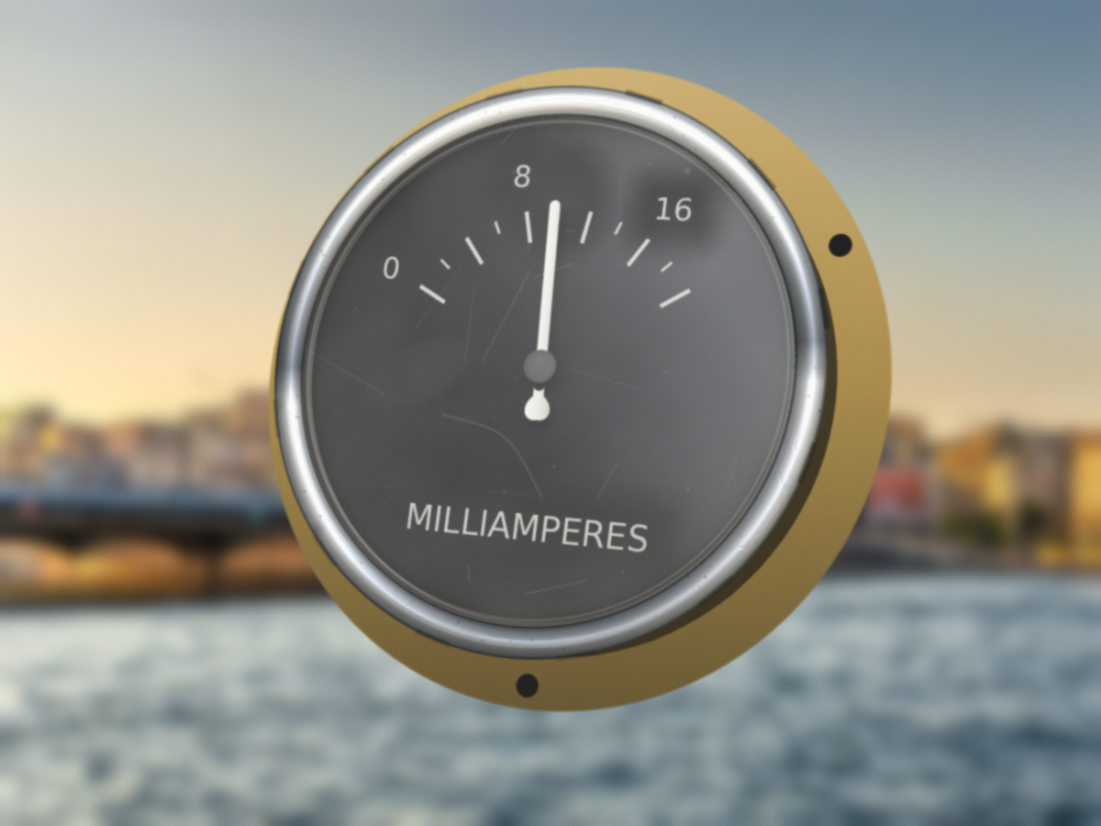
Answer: 10 mA
